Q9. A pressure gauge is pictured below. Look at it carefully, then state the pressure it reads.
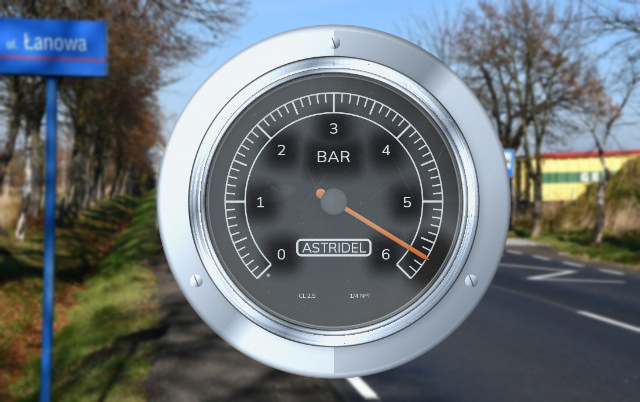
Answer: 5.7 bar
